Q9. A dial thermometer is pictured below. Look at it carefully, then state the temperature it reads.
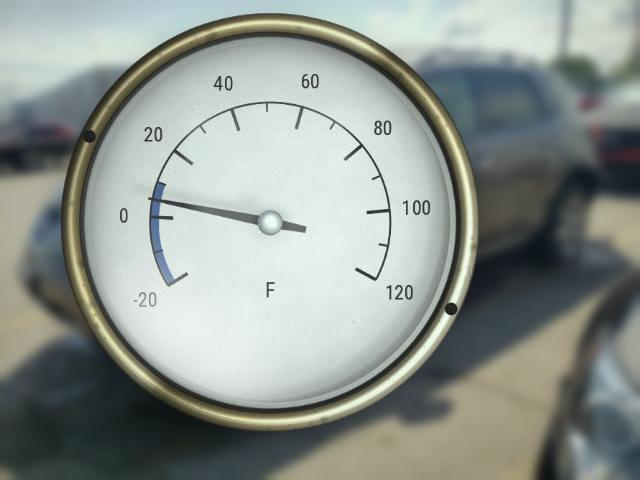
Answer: 5 °F
